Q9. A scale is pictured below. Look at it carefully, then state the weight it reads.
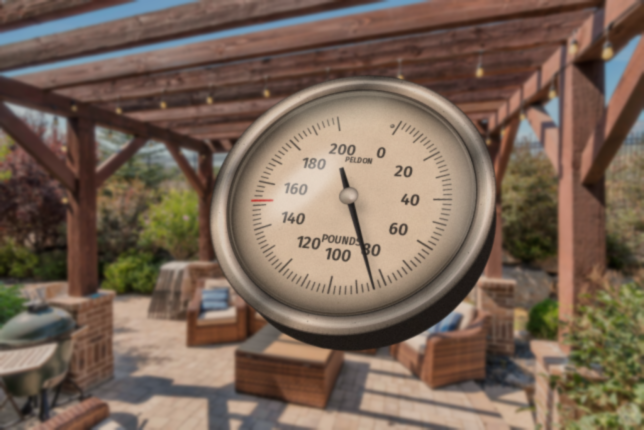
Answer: 84 lb
